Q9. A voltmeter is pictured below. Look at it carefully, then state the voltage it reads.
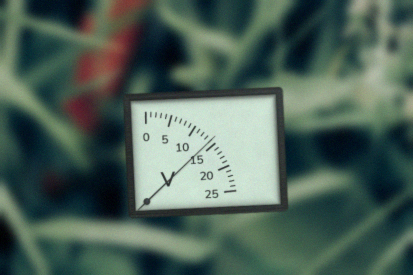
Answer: 14 V
